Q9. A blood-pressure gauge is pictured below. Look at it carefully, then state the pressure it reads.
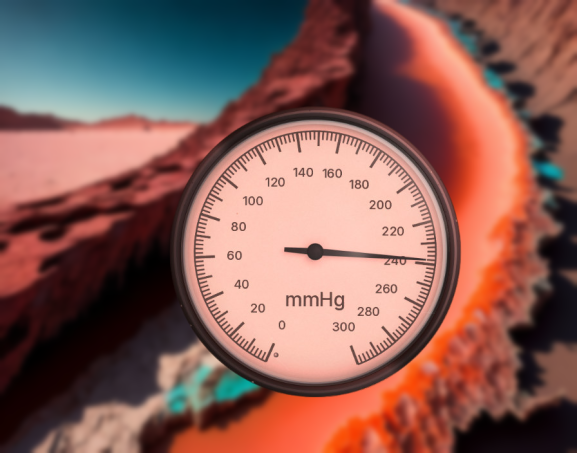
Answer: 238 mmHg
